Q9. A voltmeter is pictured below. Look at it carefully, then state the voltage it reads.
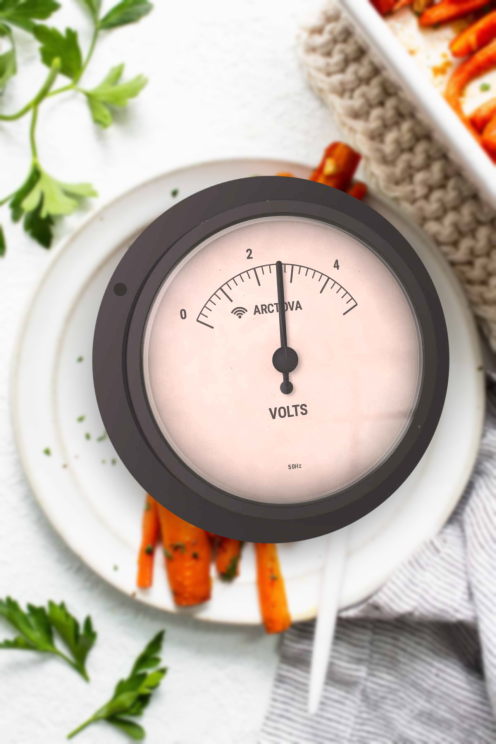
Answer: 2.6 V
